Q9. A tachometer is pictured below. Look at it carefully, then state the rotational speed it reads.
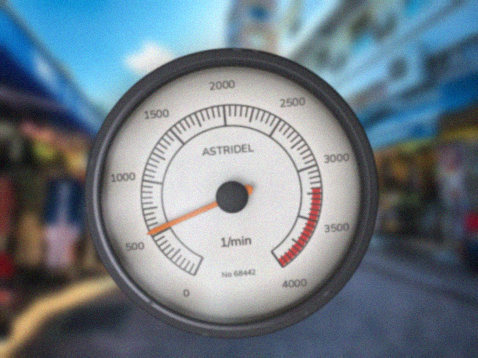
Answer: 550 rpm
